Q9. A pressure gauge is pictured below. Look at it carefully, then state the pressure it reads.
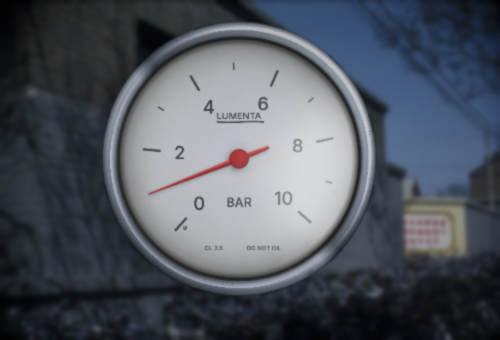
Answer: 1 bar
